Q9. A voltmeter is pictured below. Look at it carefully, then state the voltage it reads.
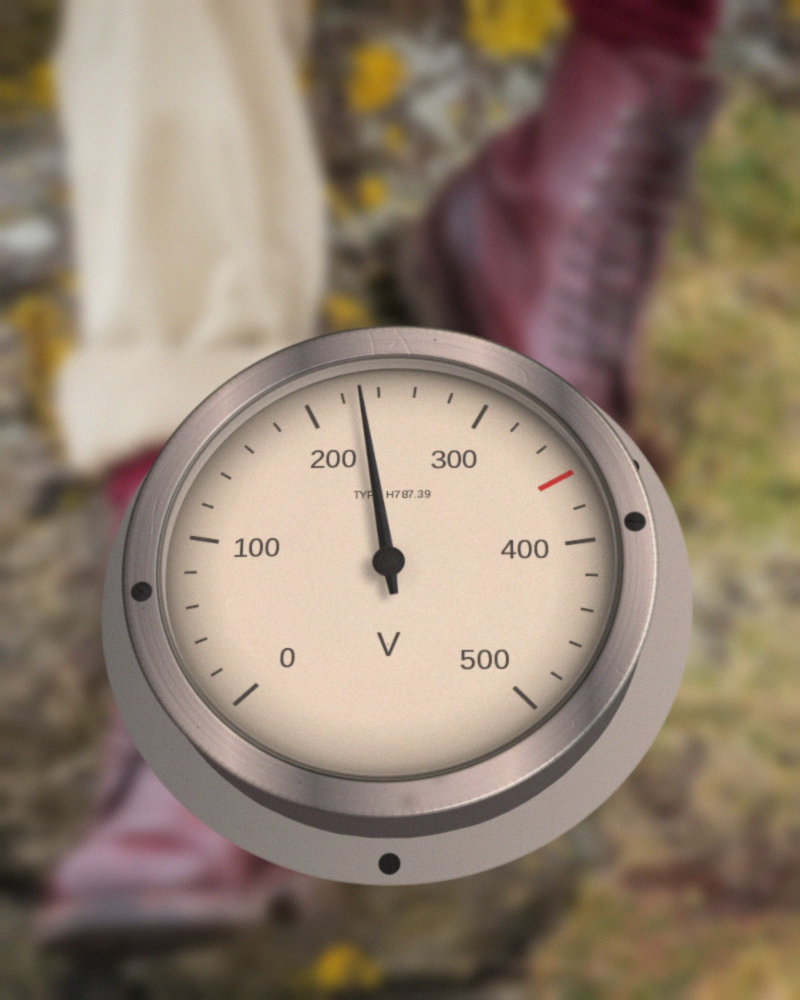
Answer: 230 V
